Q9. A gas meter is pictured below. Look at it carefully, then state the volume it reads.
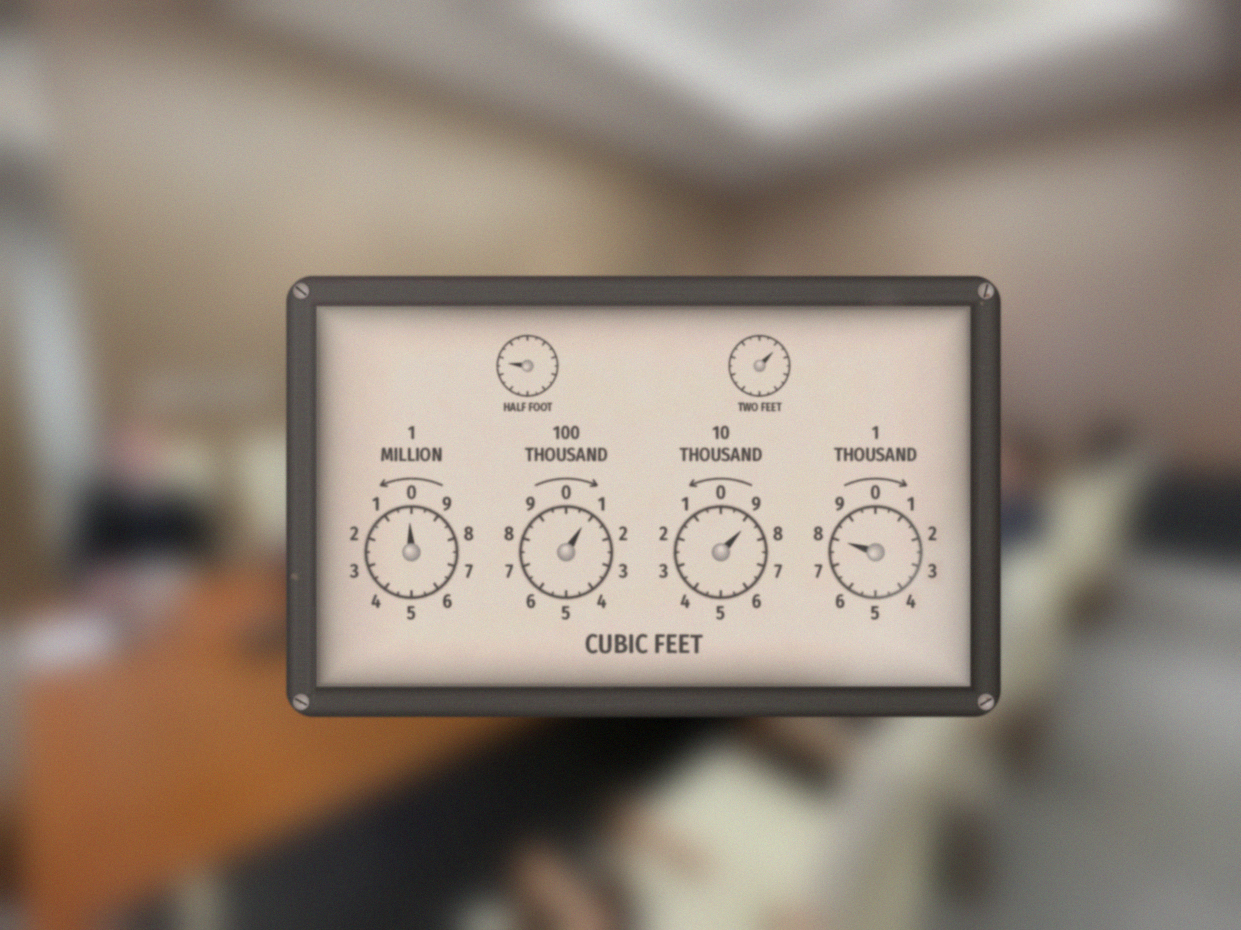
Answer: 8800 ft³
